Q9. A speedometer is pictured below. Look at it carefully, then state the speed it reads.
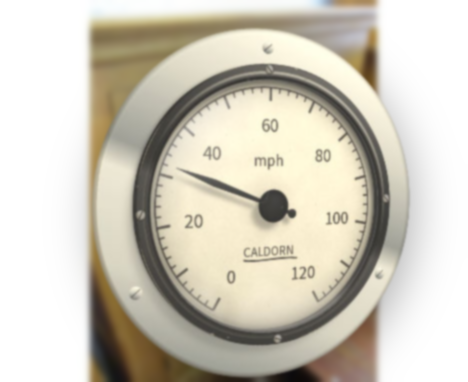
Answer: 32 mph
